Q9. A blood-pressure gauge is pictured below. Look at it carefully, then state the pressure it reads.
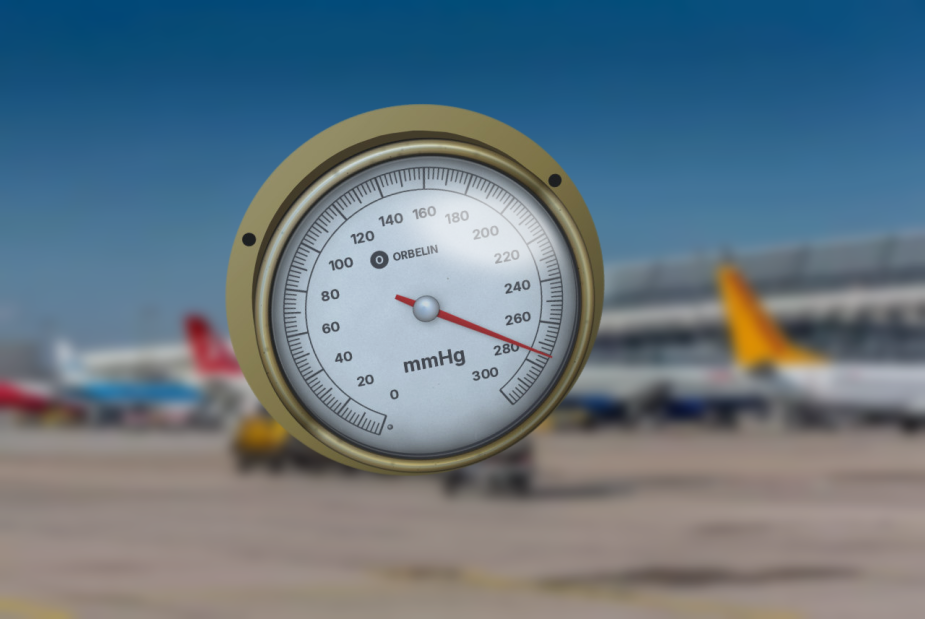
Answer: 274 mmHg
